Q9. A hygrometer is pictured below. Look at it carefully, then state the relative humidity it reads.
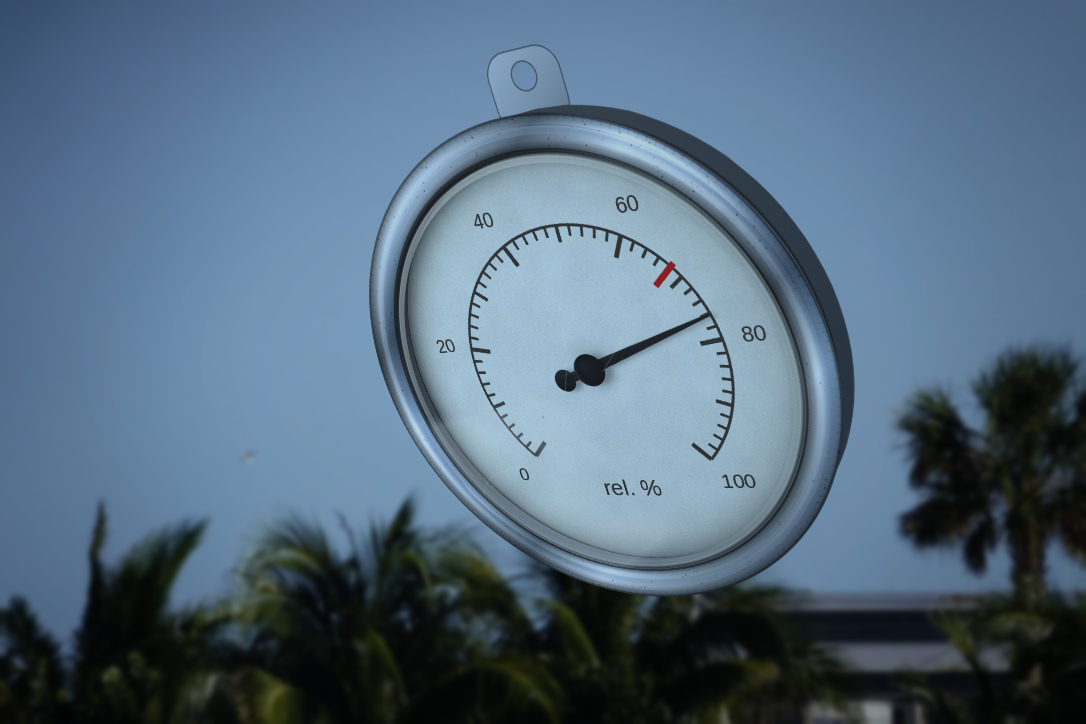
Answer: 76 %
